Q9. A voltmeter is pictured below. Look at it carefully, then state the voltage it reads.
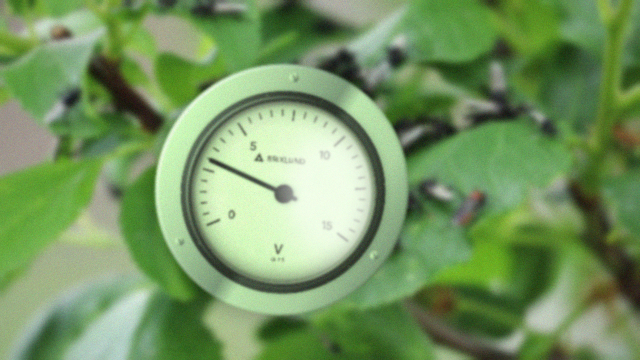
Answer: 3 V
